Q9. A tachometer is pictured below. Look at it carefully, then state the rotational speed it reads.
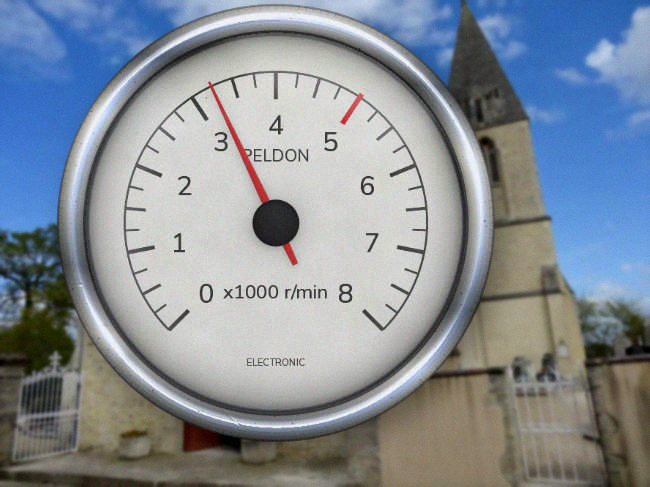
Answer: 3250 rpm
